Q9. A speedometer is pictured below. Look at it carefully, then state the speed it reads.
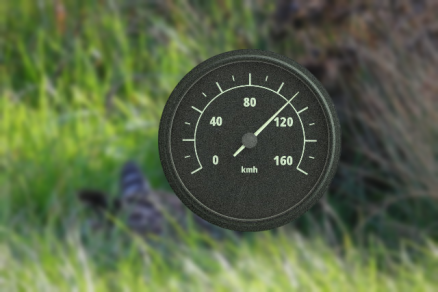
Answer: 110 km/h
